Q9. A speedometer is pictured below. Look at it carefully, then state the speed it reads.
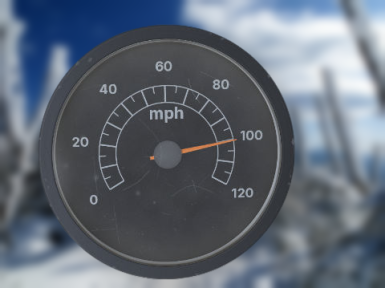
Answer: 100 mph
